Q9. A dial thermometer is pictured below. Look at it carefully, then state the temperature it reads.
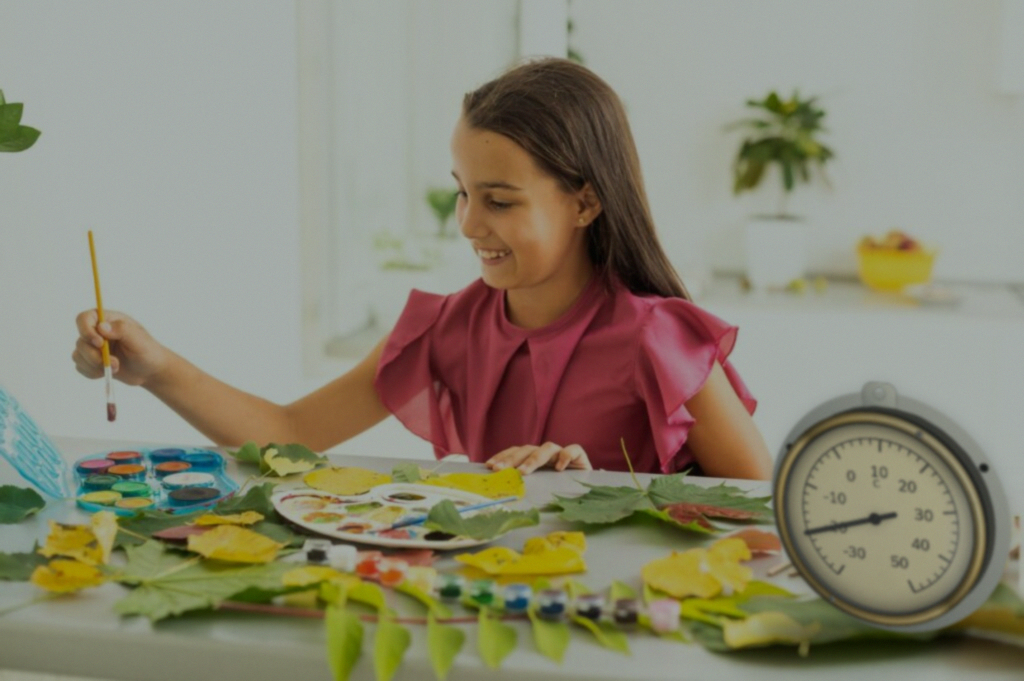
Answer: -20 °C
